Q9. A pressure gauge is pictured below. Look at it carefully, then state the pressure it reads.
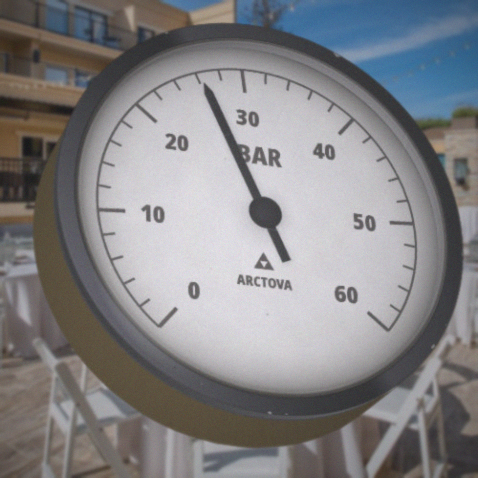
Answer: 26 bar
